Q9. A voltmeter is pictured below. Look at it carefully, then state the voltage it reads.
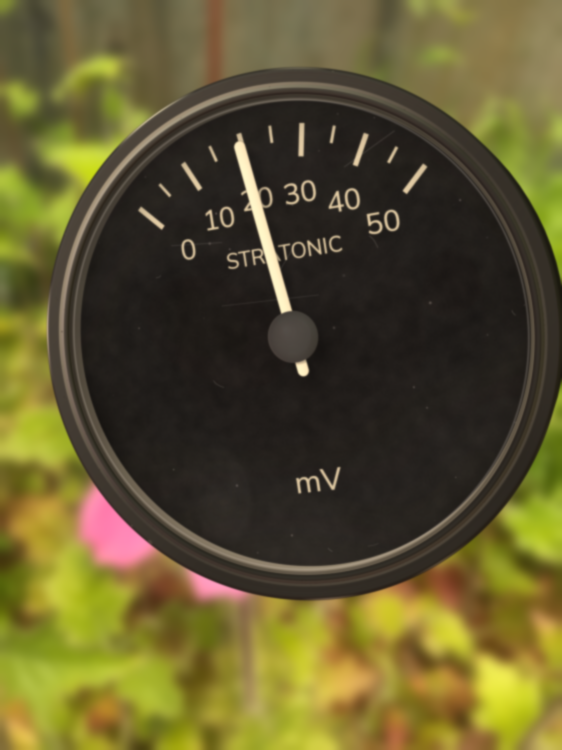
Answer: 20 mV
